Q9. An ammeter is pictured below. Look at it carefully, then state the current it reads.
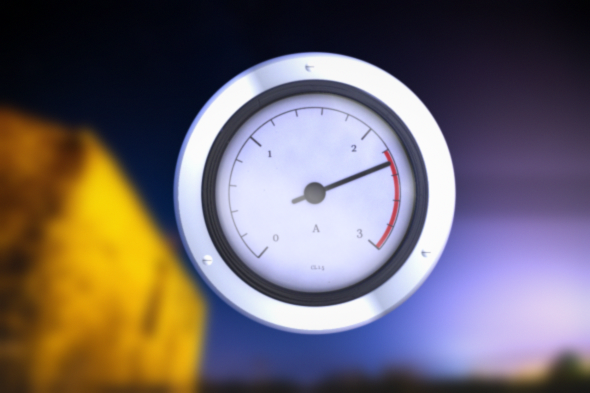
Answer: 2.3 A
